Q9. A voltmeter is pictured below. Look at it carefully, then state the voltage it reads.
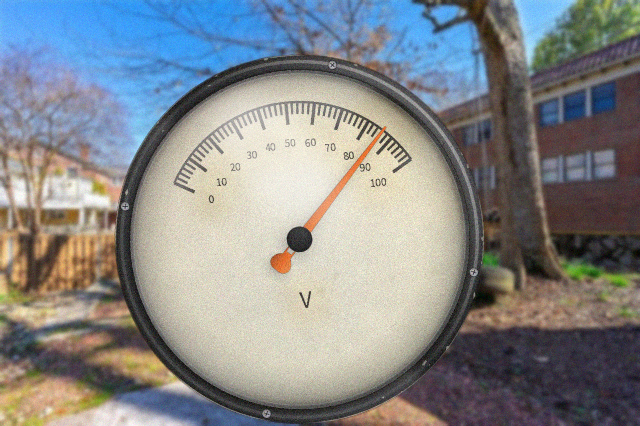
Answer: 86 V
